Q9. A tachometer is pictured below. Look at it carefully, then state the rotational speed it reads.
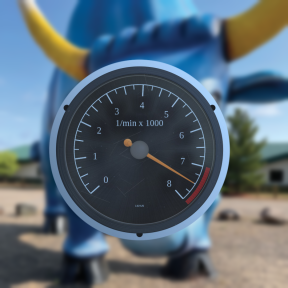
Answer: 7500 rpm
